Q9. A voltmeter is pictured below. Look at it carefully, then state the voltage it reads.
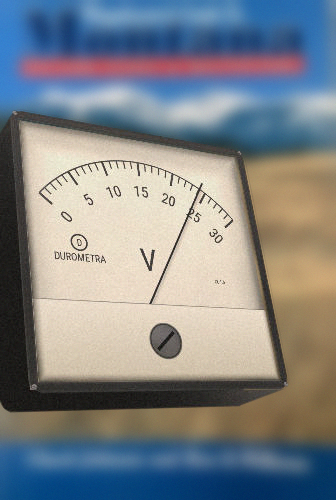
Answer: 24 V
